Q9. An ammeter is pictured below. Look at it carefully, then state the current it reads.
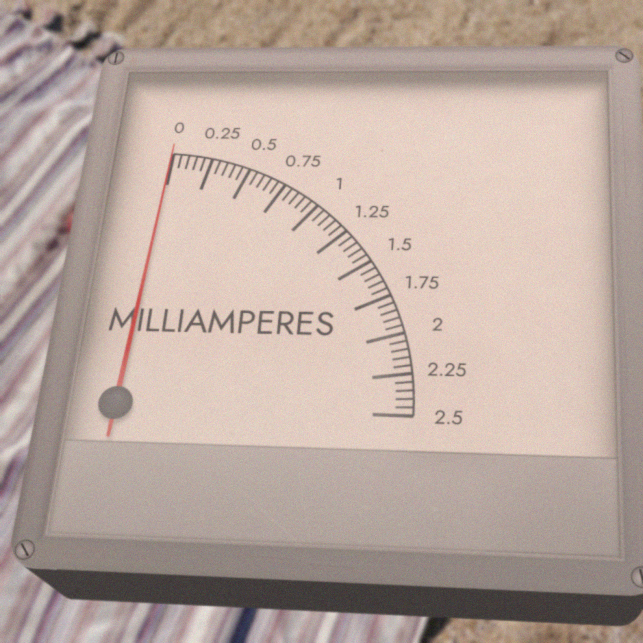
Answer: 0 mA
